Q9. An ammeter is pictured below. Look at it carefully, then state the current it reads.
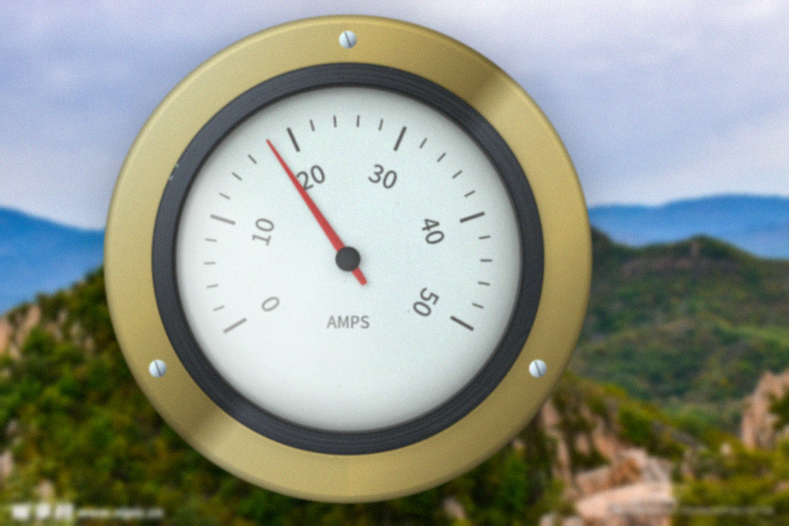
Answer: 18 A
